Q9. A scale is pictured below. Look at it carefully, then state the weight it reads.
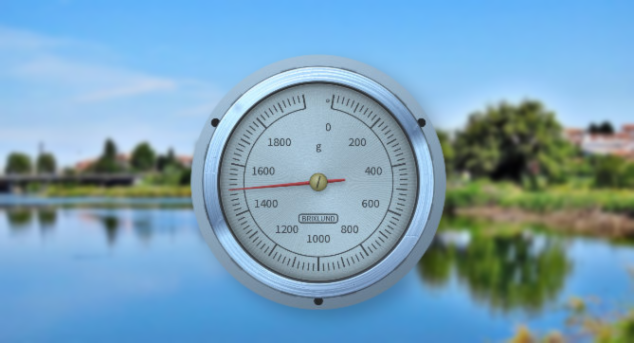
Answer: 1500 g
